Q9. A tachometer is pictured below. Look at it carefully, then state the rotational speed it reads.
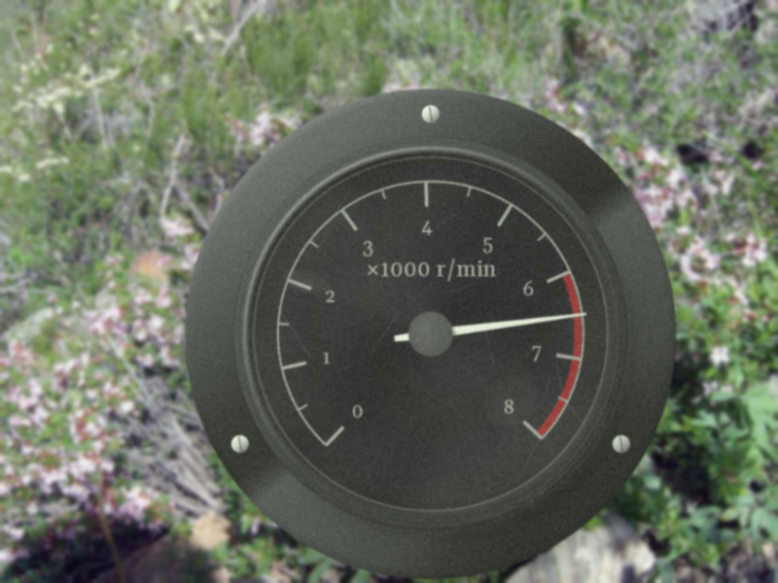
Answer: 6500 rpm
